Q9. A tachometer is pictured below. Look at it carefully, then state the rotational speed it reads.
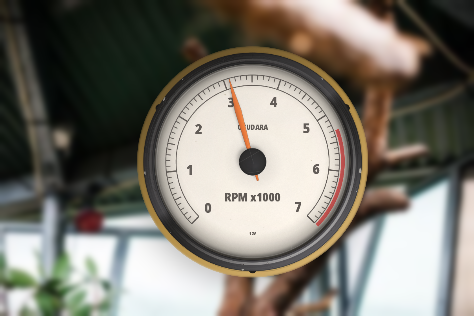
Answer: 3100 rpm
